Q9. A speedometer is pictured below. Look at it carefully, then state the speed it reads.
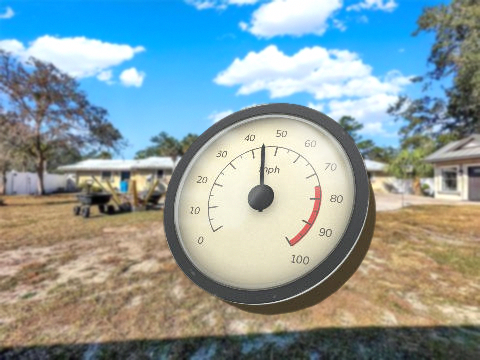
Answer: 45 mph
